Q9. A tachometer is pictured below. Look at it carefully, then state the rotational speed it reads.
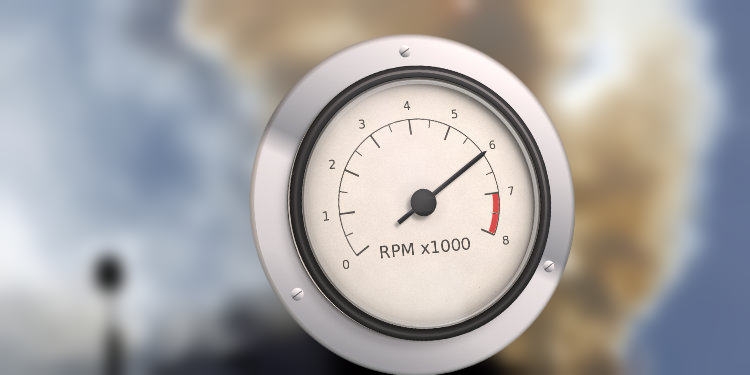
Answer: 6000 rpm
